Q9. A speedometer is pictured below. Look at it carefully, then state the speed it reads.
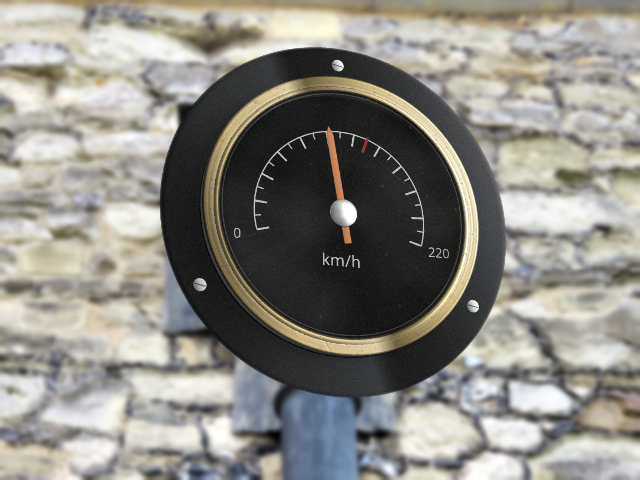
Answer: 100 km/h
